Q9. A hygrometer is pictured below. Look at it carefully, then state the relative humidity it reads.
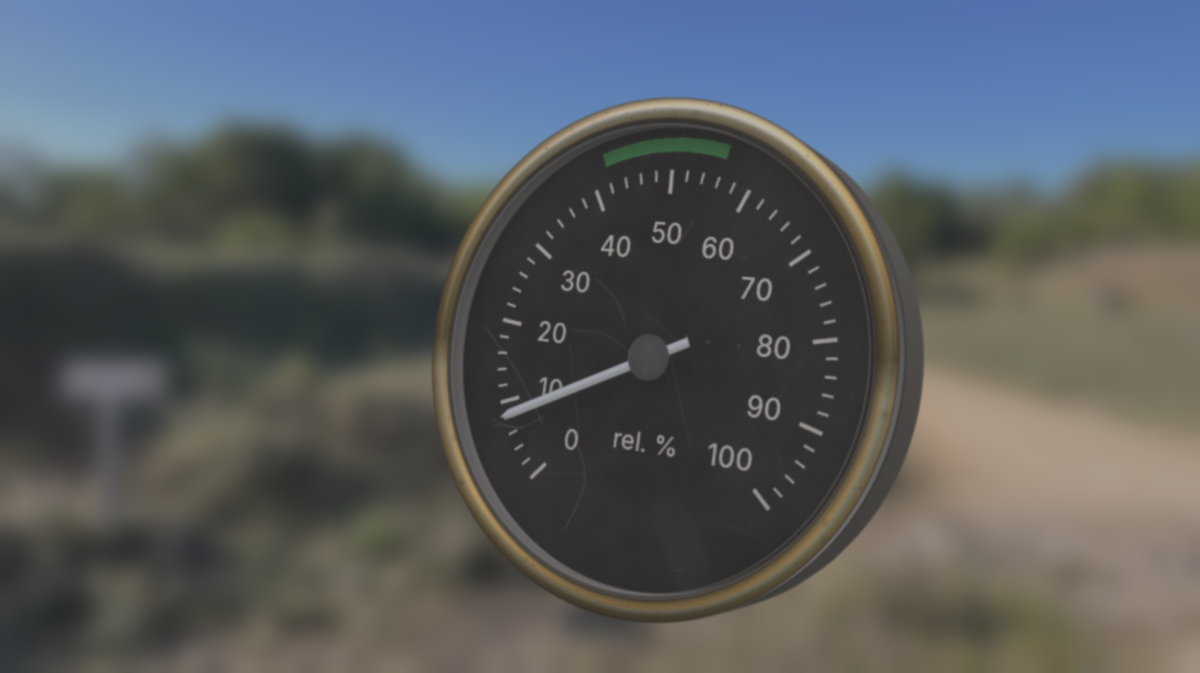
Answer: 8 %
